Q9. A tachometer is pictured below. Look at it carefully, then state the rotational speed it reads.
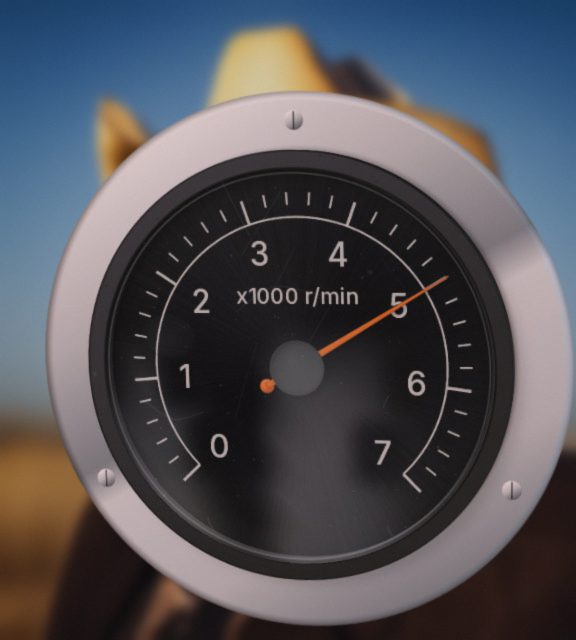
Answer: 5000 rpm
